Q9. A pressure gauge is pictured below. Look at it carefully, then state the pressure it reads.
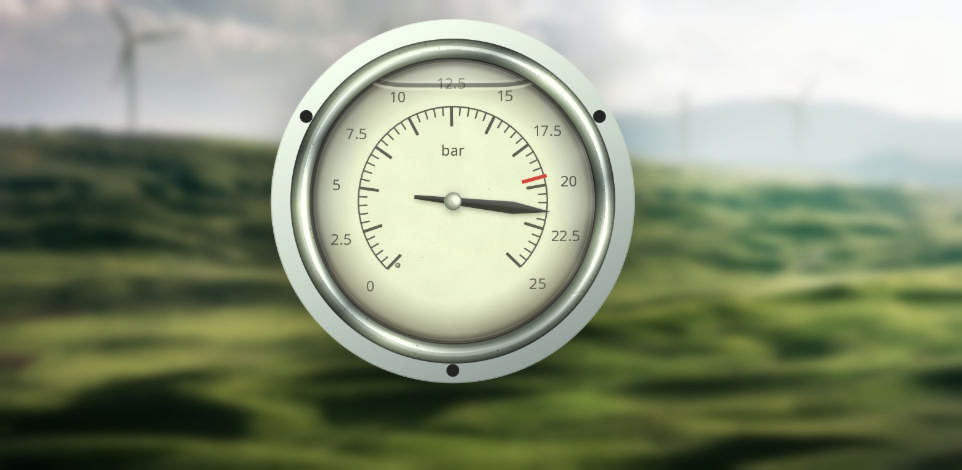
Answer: 21.5 bar
